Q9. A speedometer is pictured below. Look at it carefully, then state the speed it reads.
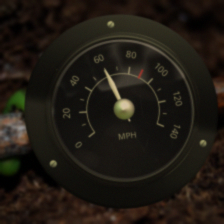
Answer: 60 mph
